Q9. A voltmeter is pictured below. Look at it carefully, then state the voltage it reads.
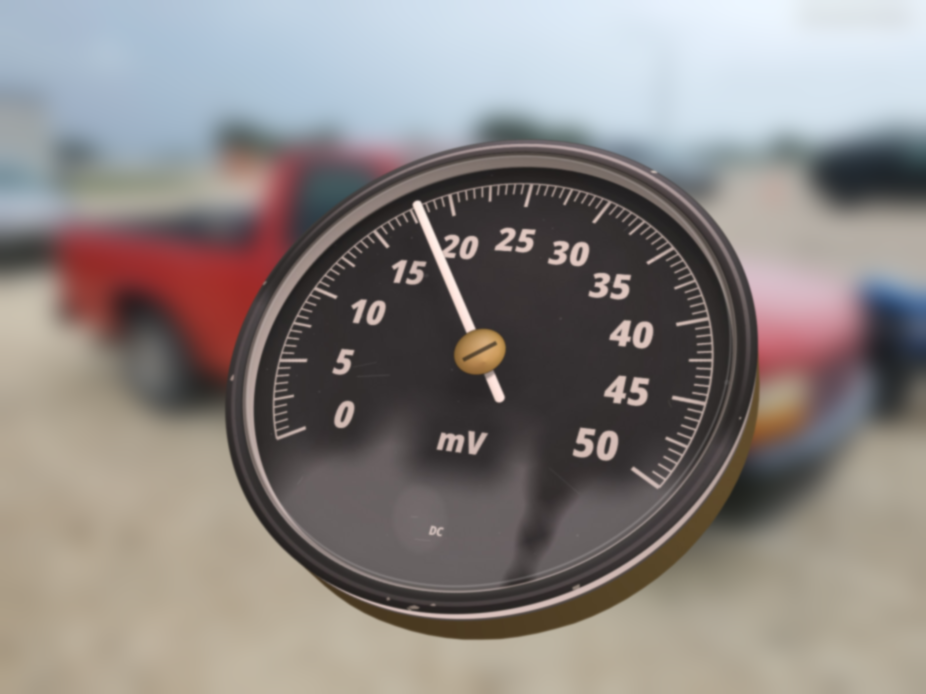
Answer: 18 mV
